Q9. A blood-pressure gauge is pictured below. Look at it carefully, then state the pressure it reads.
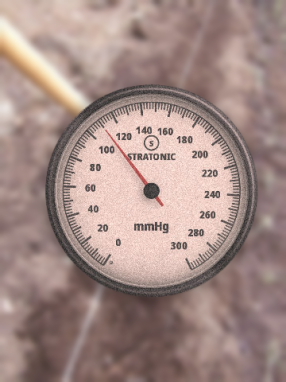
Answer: 110 mmHg
